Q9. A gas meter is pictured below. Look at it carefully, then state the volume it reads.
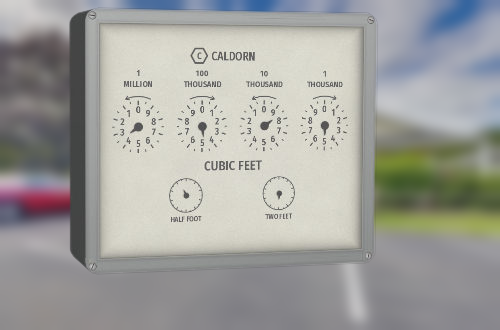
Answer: 348500 ft³
